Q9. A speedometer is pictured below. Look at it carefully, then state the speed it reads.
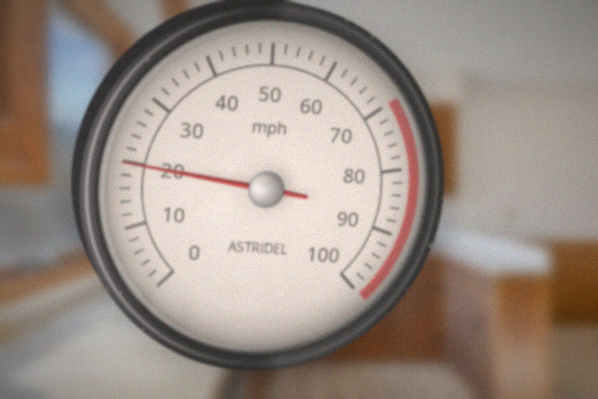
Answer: 20 mph
